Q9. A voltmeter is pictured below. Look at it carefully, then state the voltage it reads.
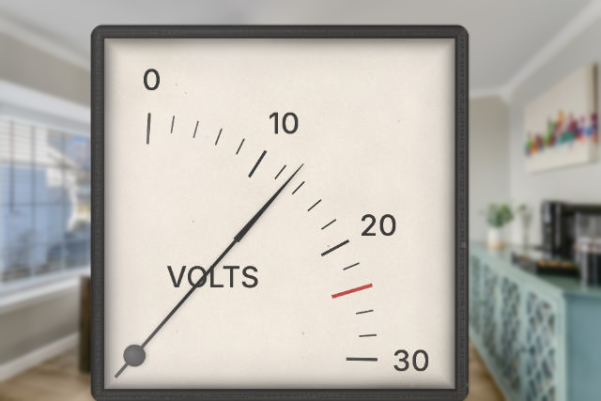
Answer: 13 V
